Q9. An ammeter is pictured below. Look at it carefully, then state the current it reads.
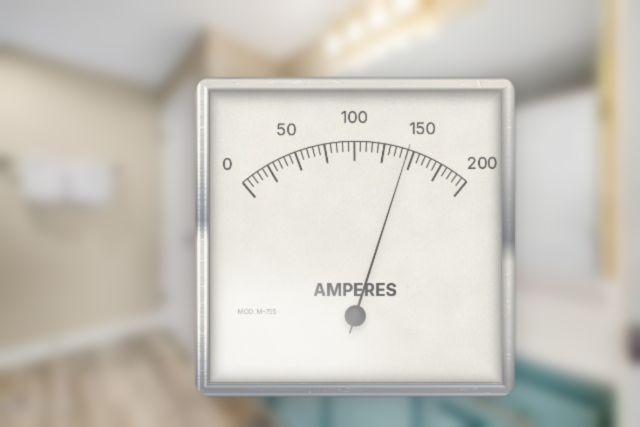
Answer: 145 A
